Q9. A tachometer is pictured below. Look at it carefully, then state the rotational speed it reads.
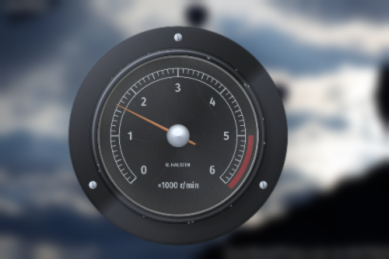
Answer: 1600 rpm
